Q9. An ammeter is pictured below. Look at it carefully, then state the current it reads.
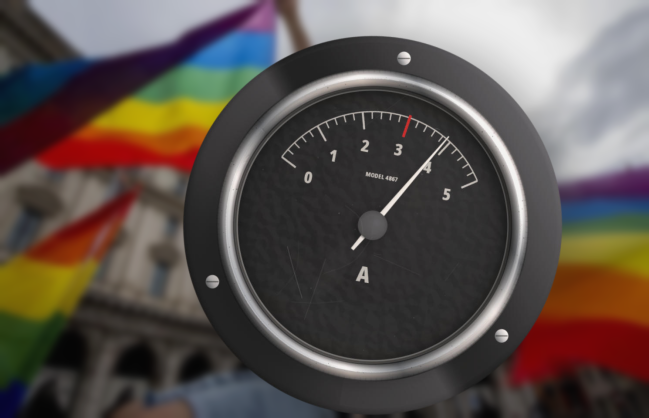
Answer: 3.9 A
